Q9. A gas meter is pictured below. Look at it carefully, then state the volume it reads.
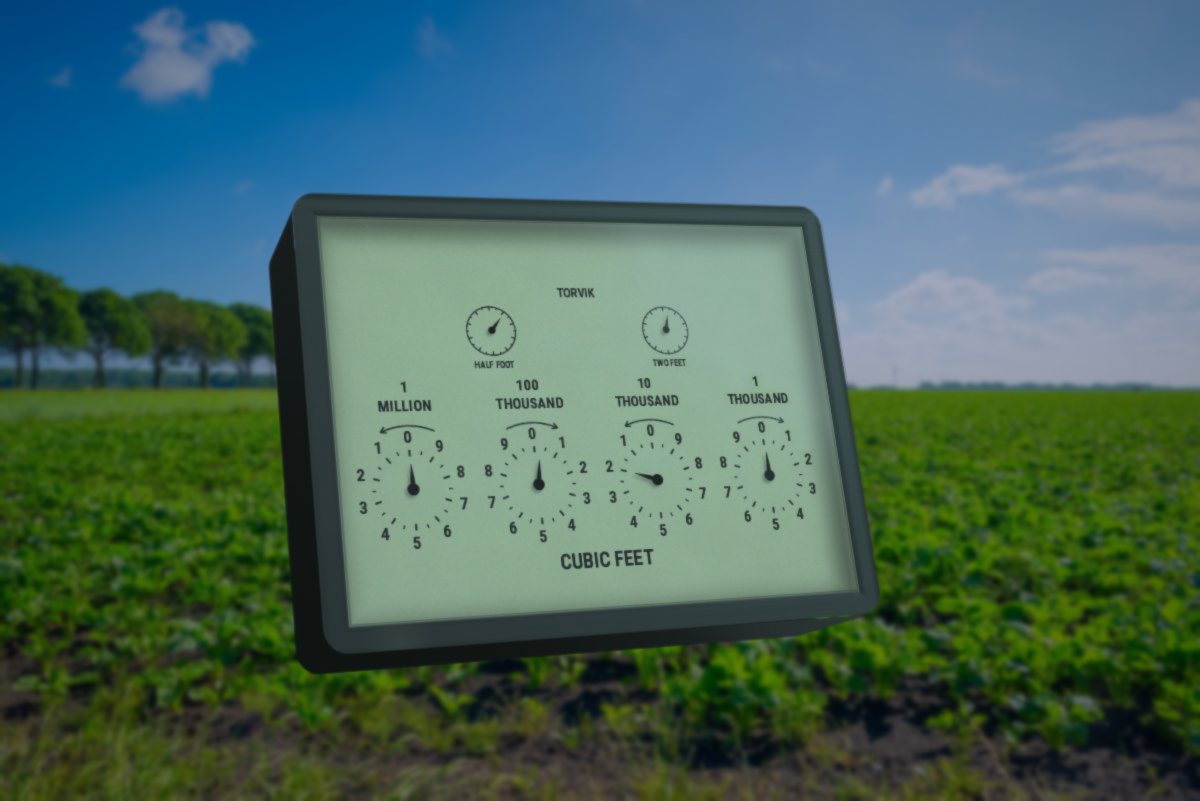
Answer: 2000 ft³
